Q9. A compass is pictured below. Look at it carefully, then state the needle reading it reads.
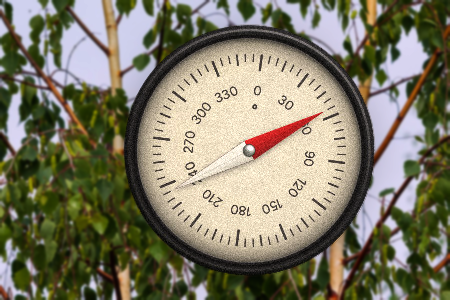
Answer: 55 °
